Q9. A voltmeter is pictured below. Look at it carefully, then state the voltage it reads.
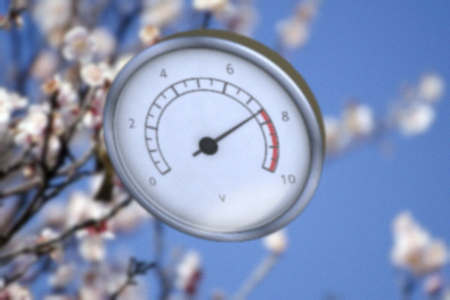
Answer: 7.5 V
